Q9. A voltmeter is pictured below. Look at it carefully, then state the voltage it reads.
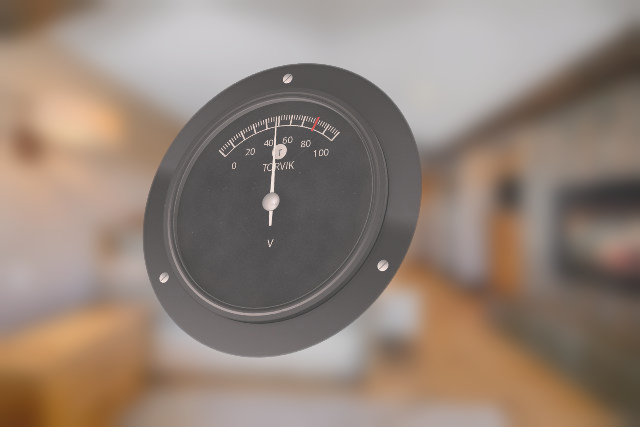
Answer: 50 V
